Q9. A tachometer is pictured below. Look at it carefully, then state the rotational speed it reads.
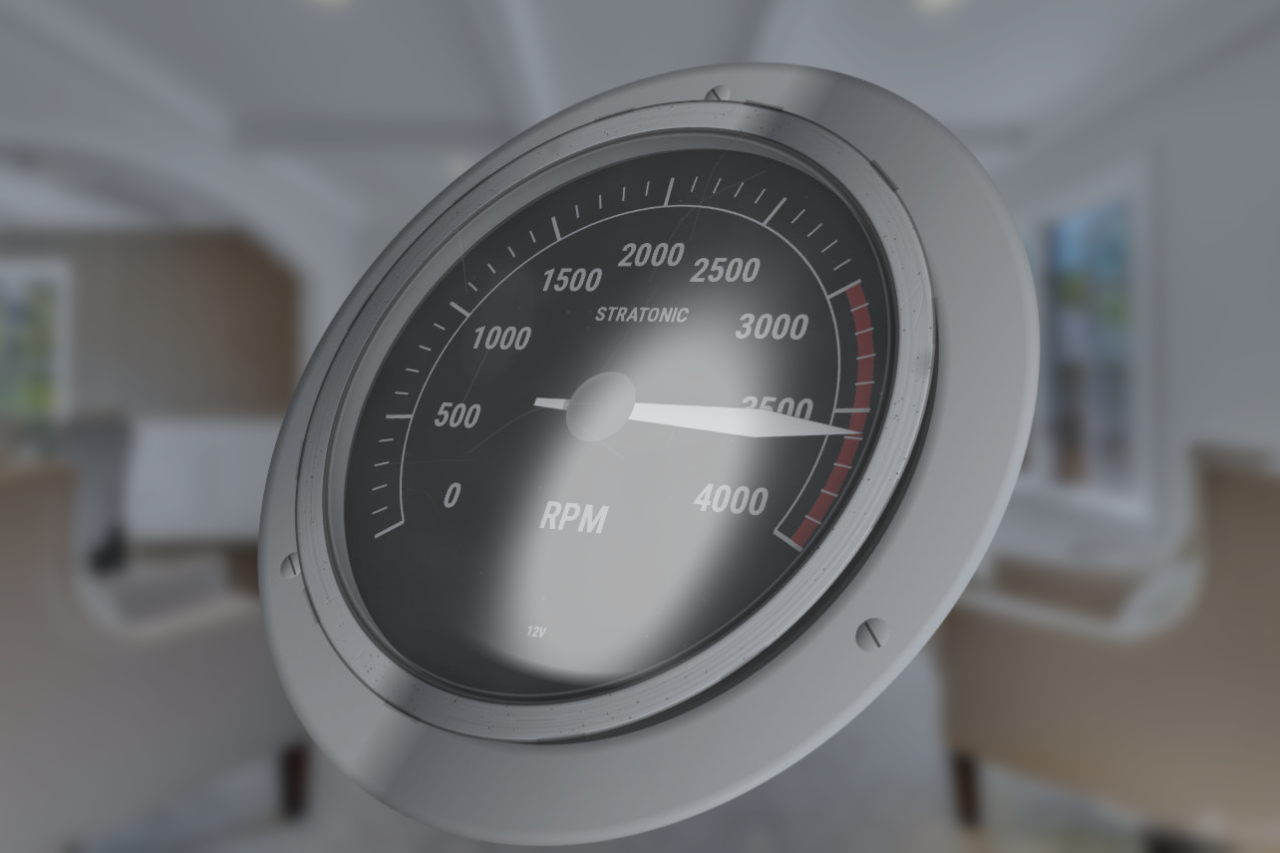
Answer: 3600 rpm
